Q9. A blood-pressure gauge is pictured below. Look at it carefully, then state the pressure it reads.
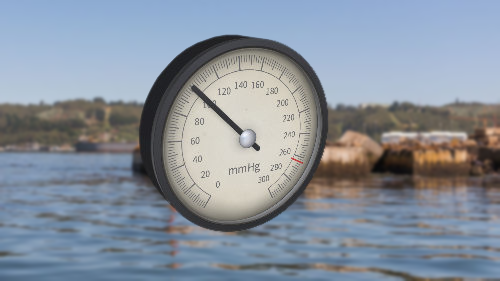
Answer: 100 mmHg
